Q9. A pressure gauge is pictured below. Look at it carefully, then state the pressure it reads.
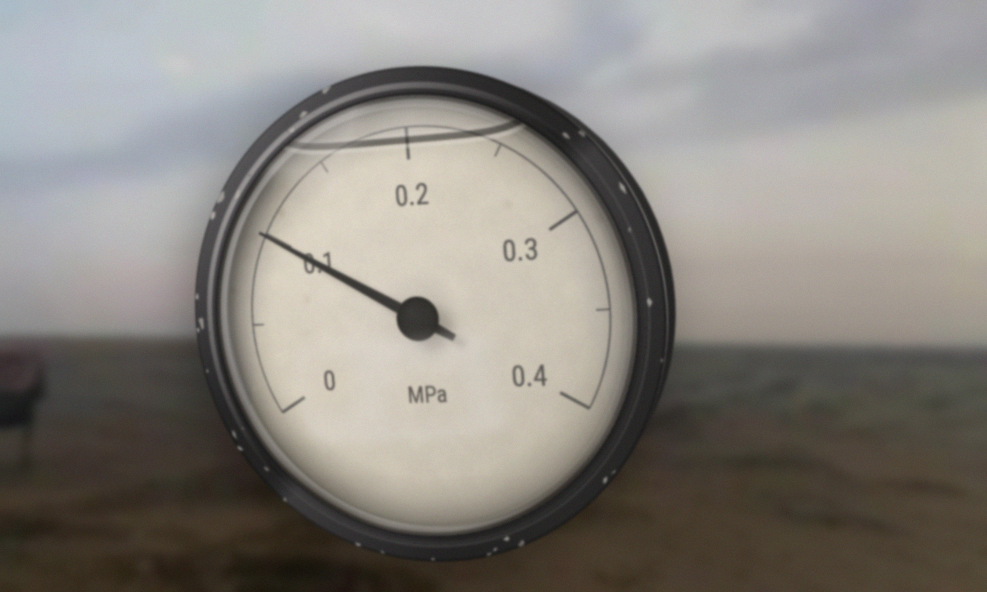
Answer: 0.1 MPa
